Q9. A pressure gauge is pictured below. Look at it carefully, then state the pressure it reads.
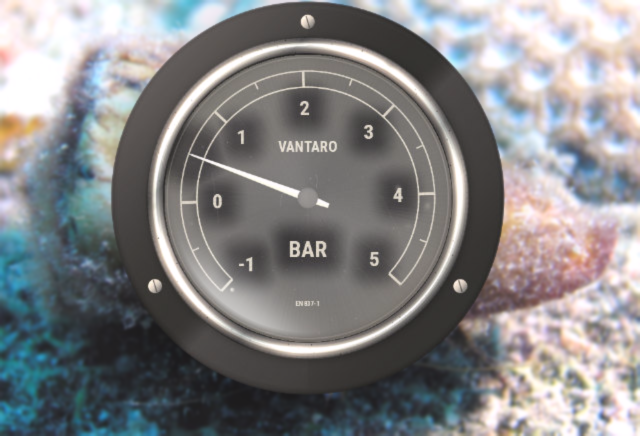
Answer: 0.5 bar
